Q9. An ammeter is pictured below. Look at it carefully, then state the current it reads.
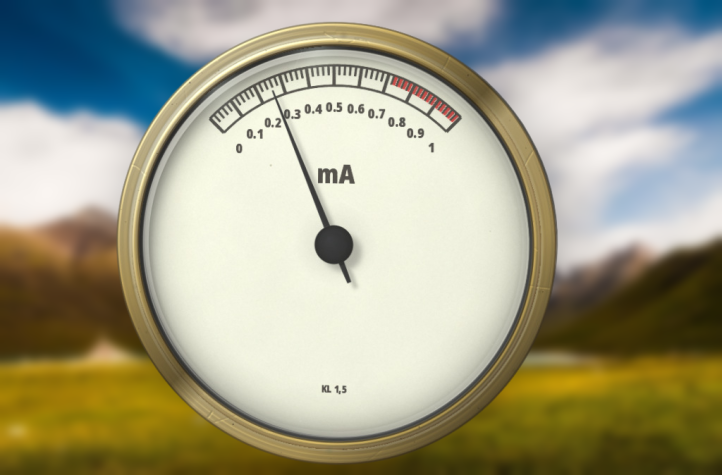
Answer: 0.26 mA
